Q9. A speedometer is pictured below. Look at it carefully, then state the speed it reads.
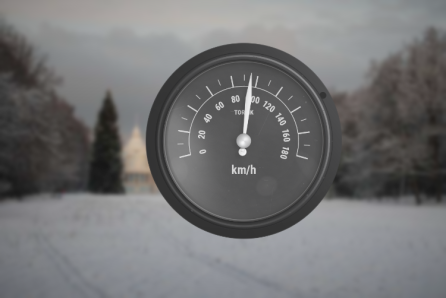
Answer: 95 km/h
